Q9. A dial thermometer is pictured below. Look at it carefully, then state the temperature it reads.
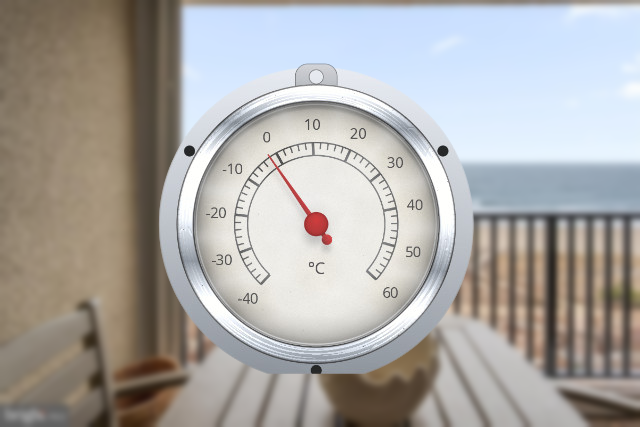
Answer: -2 °C
